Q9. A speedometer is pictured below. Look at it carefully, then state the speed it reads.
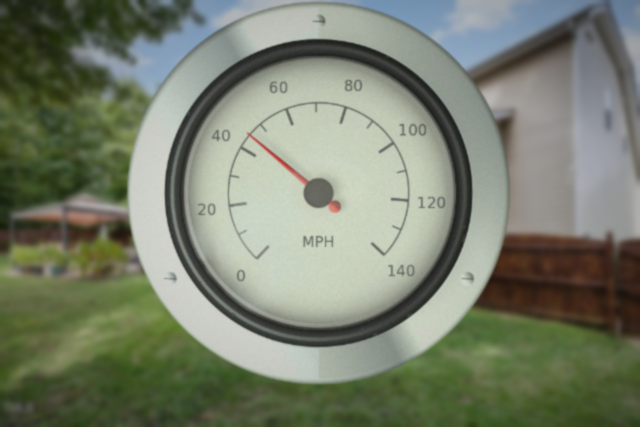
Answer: 45 mph
